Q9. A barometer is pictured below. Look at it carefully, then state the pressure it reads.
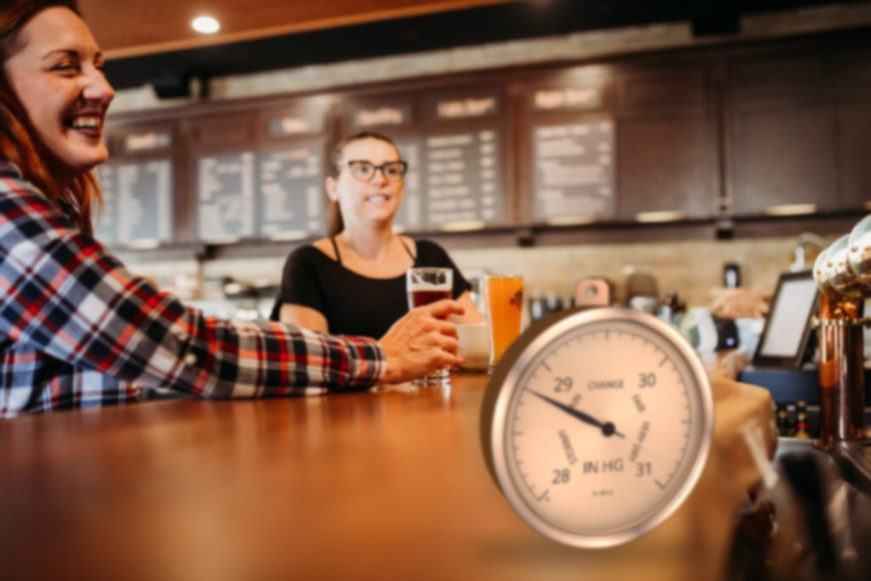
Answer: 28.8 inHg
